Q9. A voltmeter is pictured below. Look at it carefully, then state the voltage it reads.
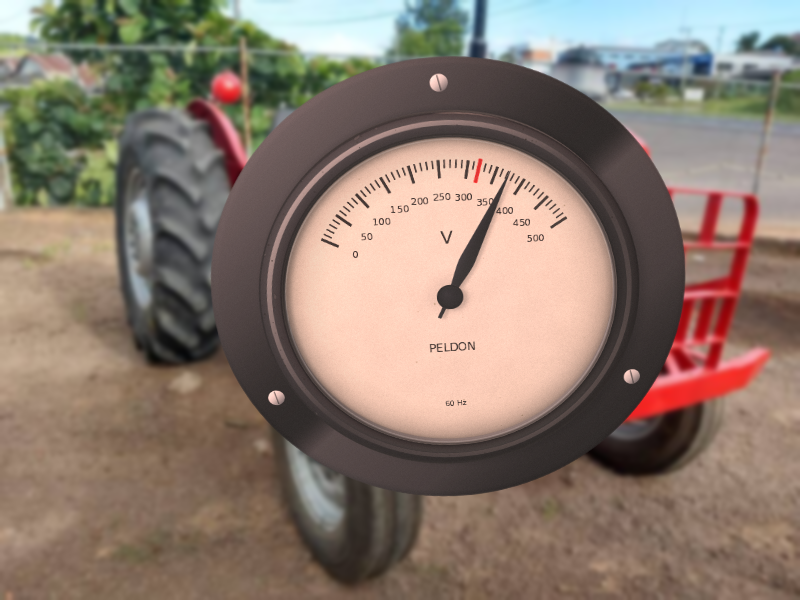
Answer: 370 V
